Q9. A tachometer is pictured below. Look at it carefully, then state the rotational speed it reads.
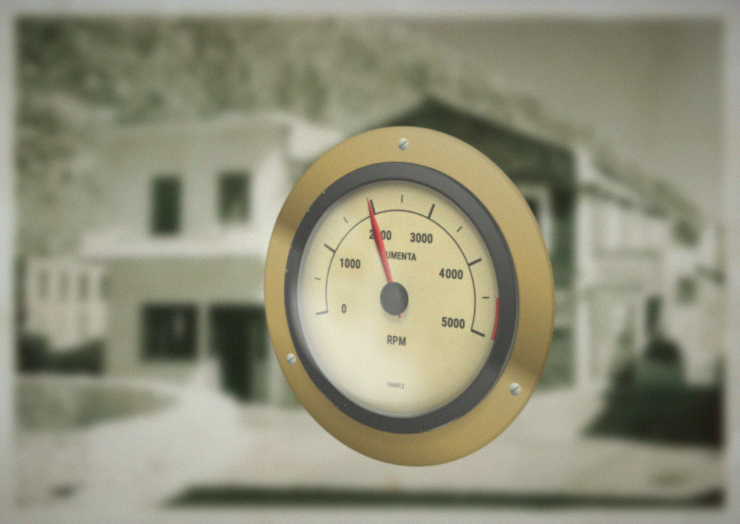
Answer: 2000 rpm
